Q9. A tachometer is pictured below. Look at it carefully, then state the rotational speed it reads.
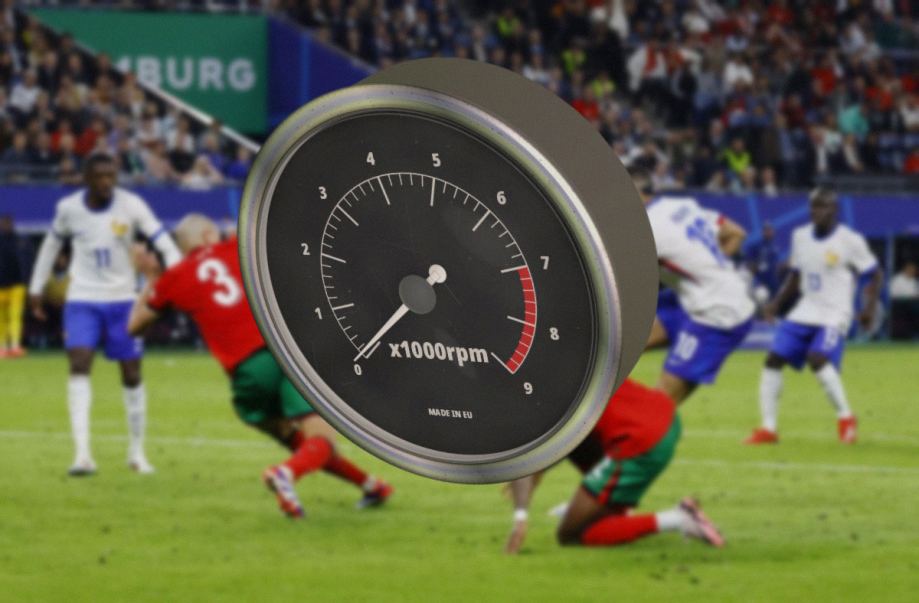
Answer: 100 rpm
